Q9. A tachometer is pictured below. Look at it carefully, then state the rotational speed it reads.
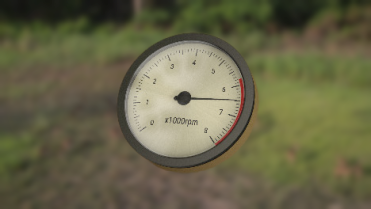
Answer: 6500 rpm
